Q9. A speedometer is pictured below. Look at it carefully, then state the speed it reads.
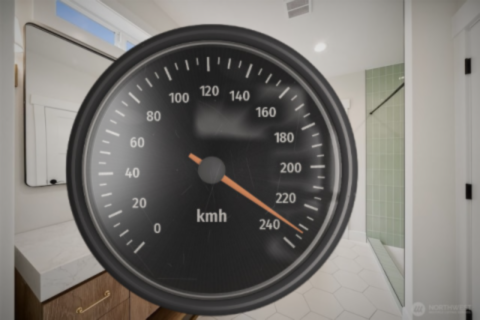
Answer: 232.5 km/h
